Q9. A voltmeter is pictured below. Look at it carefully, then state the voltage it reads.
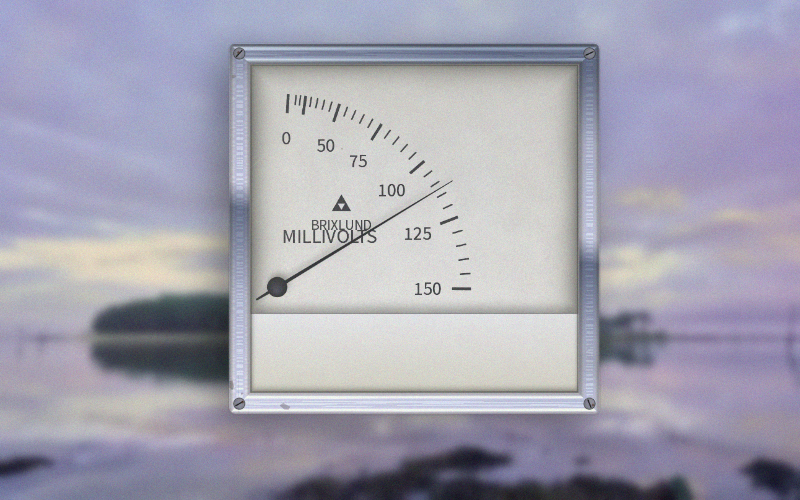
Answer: 112.5 mV
